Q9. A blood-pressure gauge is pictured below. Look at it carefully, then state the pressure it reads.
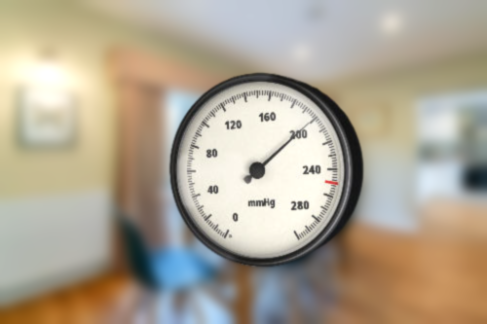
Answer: 200 mmHg
